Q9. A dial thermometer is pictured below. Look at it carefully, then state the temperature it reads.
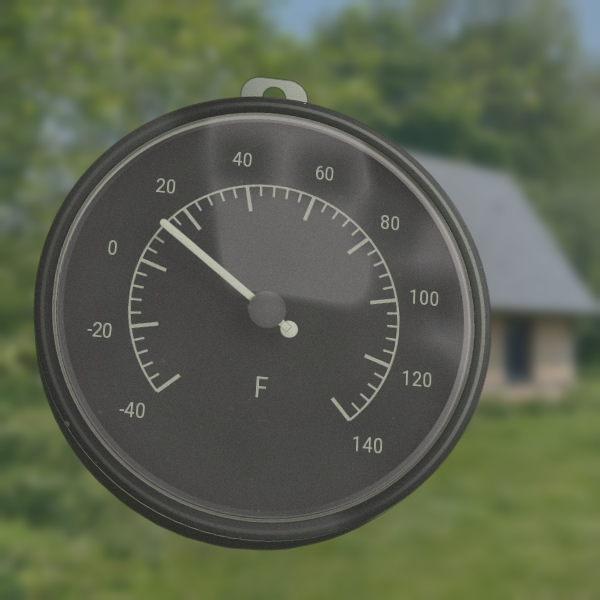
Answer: 12 °F
